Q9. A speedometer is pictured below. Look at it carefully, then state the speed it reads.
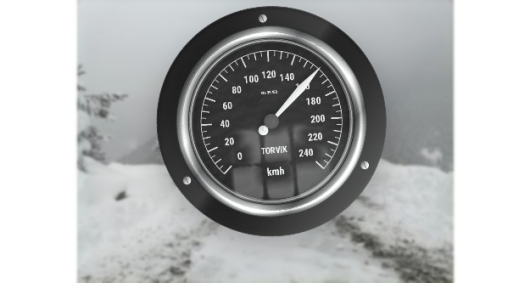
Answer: 160 km/h
